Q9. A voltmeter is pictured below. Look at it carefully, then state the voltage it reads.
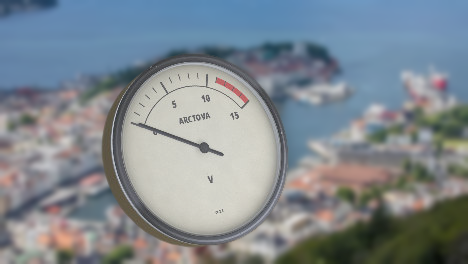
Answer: 0 V
